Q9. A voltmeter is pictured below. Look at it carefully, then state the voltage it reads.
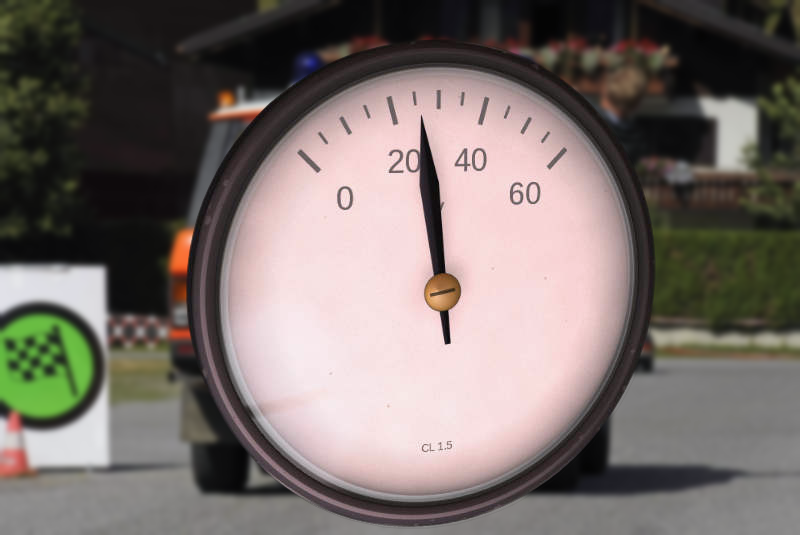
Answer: 25 V
